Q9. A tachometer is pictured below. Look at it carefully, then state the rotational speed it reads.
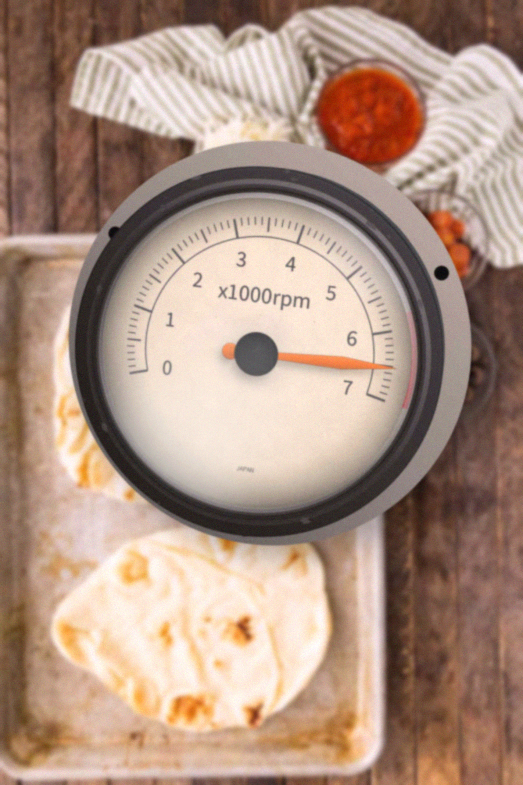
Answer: 6500 rpm
